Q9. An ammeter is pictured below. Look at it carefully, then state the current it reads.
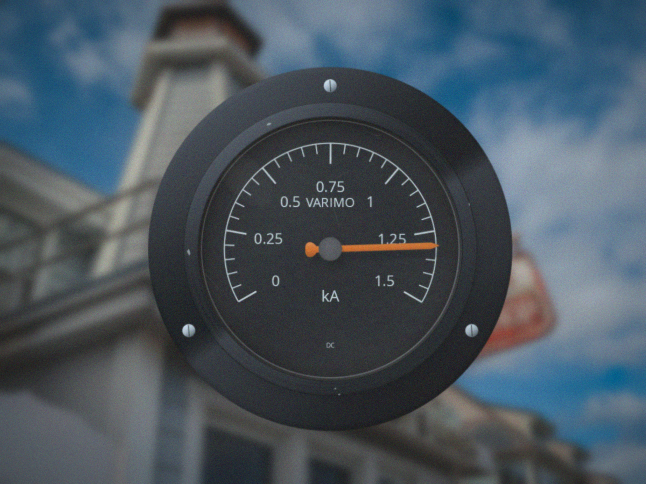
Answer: 1.3 kA
